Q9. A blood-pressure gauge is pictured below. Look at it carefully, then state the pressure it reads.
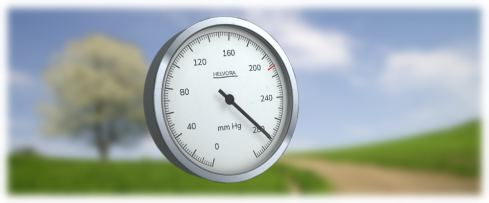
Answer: 280 mmHg
